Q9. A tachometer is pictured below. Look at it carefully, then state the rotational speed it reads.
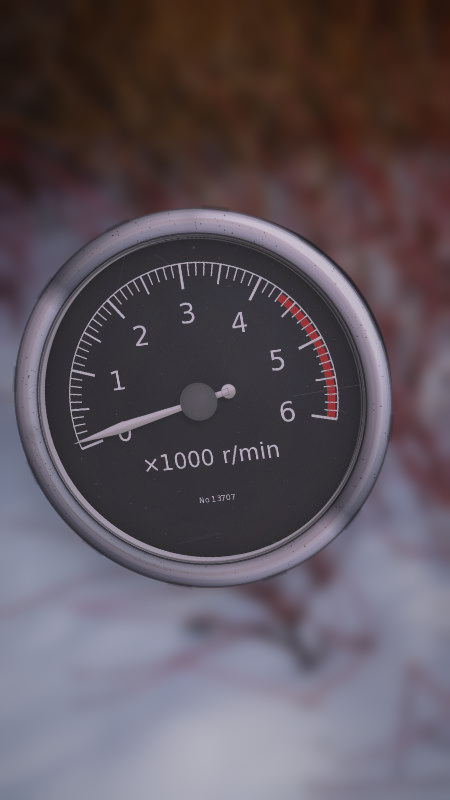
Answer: 100 rpm
